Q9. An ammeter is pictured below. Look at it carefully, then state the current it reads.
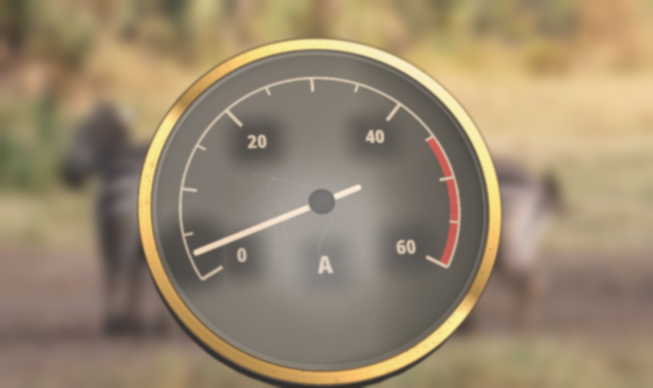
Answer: 2.5 A
